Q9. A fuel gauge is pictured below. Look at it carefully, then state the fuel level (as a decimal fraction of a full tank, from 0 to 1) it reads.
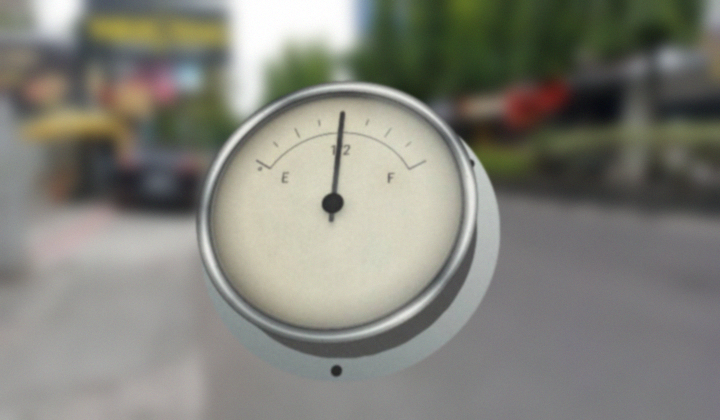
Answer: 0.5
